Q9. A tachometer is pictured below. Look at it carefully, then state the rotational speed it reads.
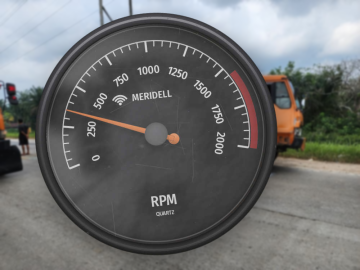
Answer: 350 rpm
